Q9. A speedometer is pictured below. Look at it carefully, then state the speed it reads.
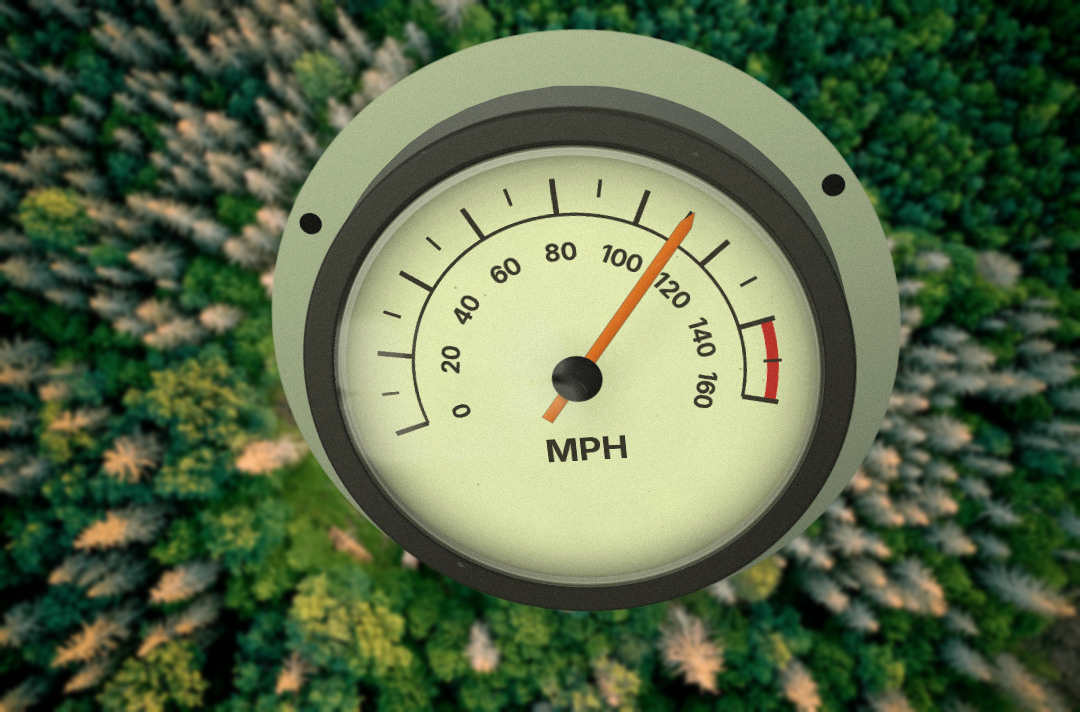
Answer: 110 mph
